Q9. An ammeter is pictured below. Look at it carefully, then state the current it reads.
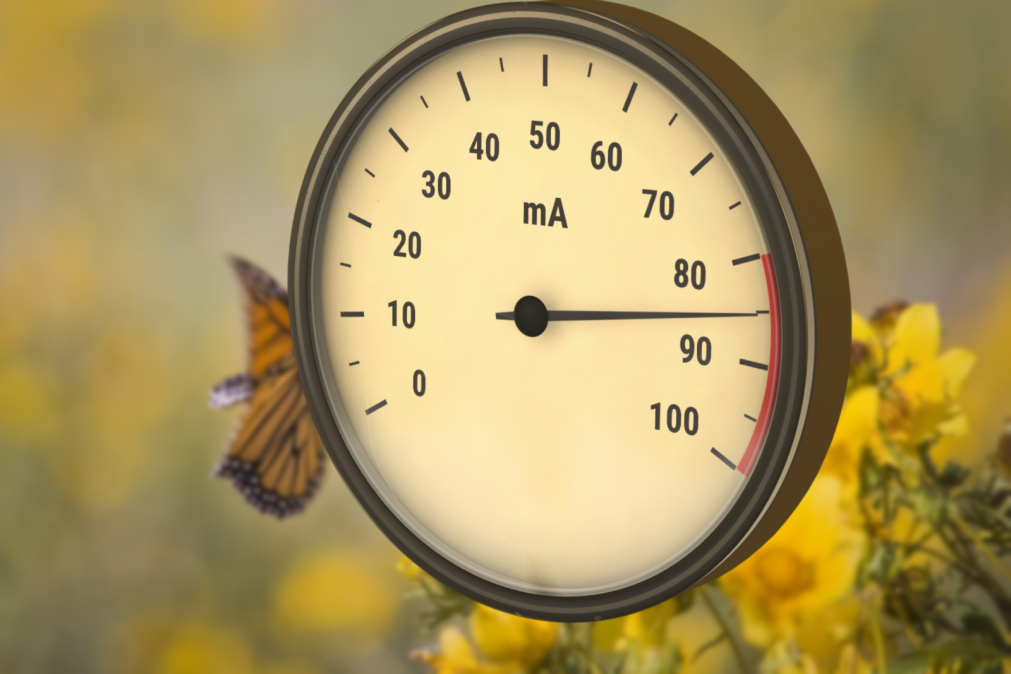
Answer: 85 mA
